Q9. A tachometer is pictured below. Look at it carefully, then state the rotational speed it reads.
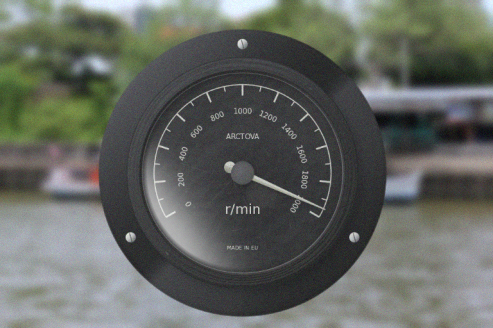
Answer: 1950 rpm
